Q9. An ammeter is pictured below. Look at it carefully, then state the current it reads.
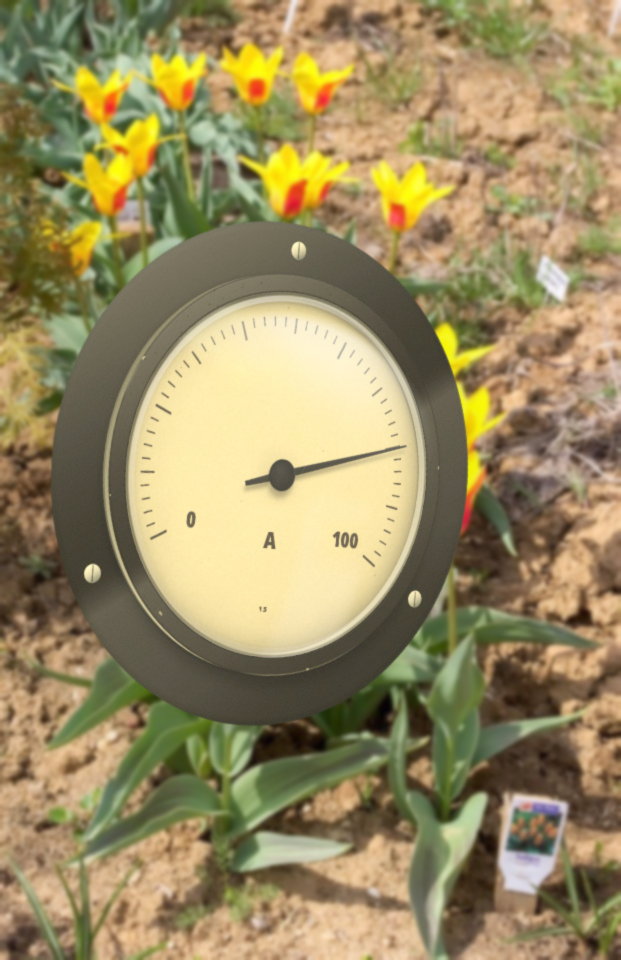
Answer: 80 A
